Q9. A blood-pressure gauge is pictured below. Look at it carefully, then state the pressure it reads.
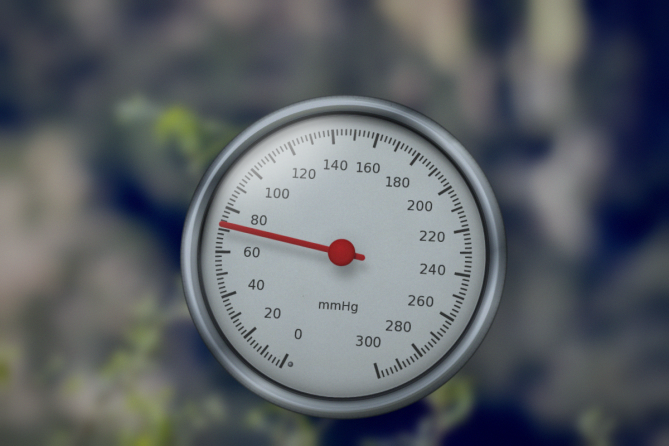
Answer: 72 mmHg
